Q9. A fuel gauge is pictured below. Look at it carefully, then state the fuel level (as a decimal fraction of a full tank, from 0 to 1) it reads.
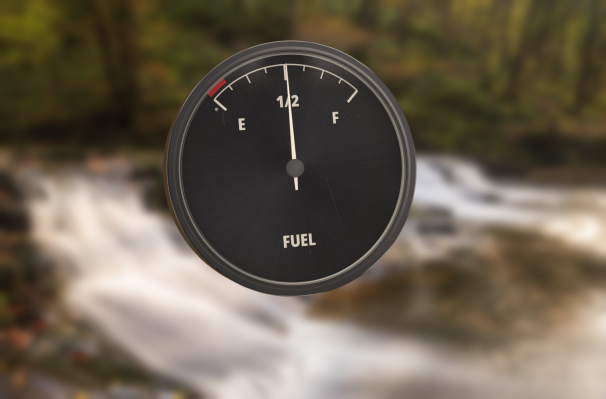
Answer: 0.5
